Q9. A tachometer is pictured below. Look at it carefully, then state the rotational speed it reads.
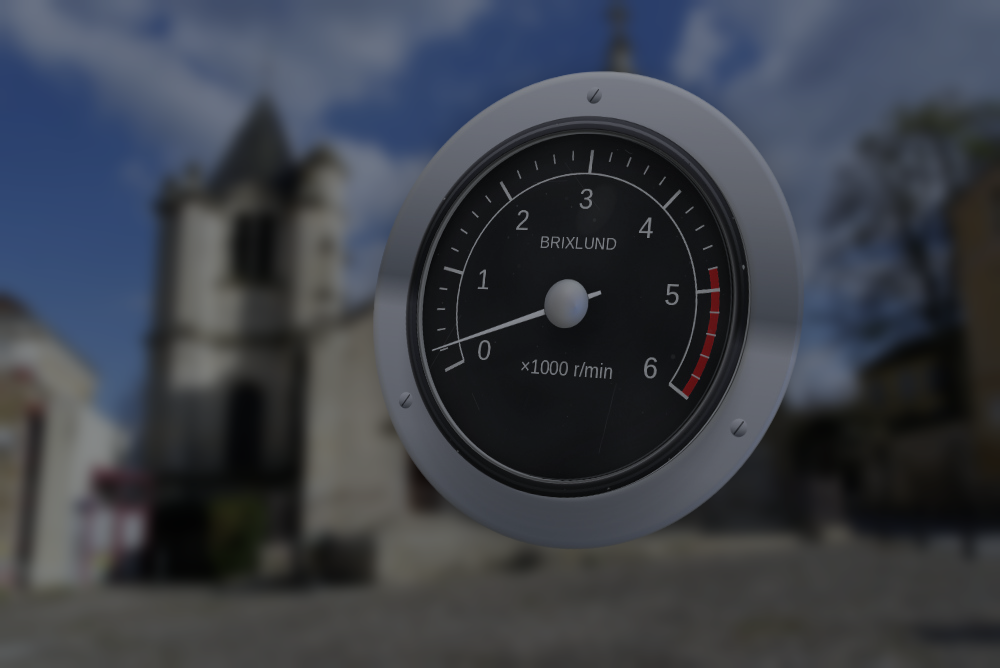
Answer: 200 rpm
